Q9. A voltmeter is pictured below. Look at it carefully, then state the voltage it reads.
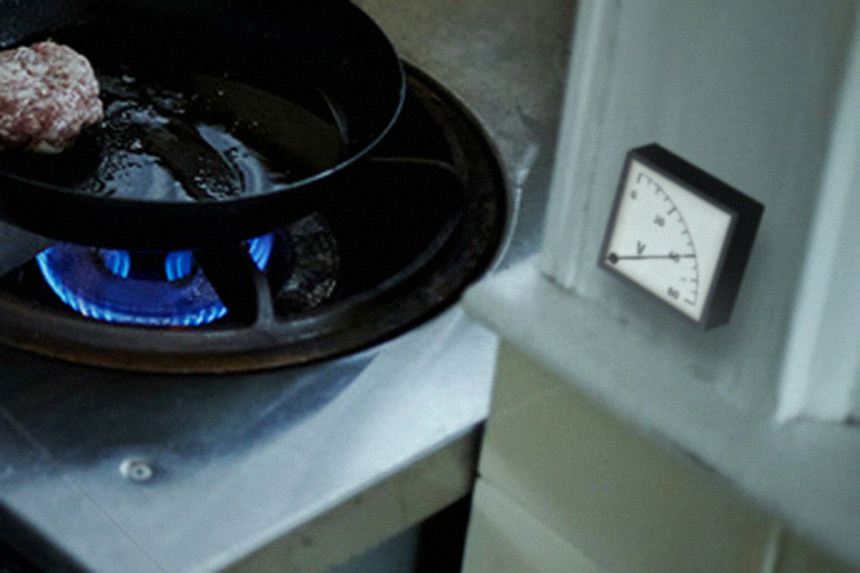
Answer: 40 V
